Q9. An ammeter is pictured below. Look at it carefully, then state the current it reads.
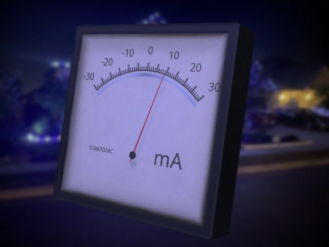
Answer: 10 mA
